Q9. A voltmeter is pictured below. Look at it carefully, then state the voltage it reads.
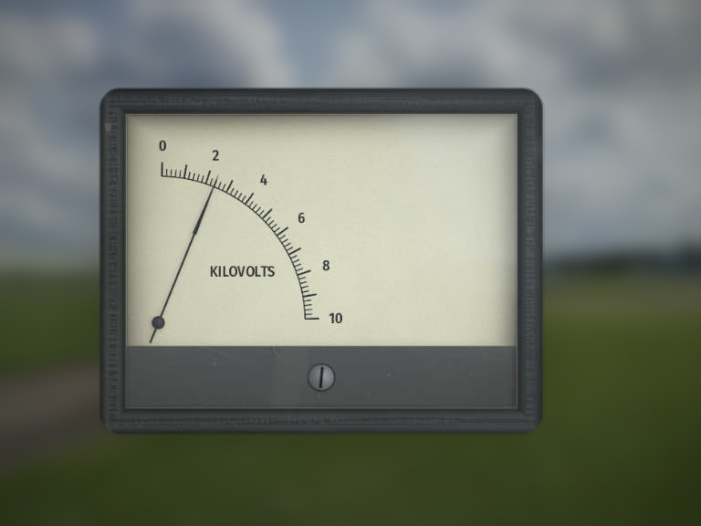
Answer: 2.4 kV
